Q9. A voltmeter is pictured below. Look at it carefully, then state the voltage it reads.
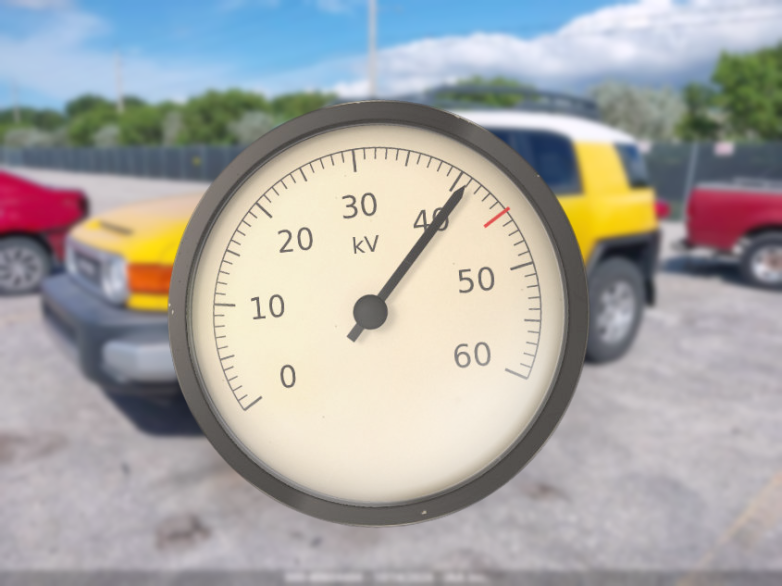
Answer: 41 kV
